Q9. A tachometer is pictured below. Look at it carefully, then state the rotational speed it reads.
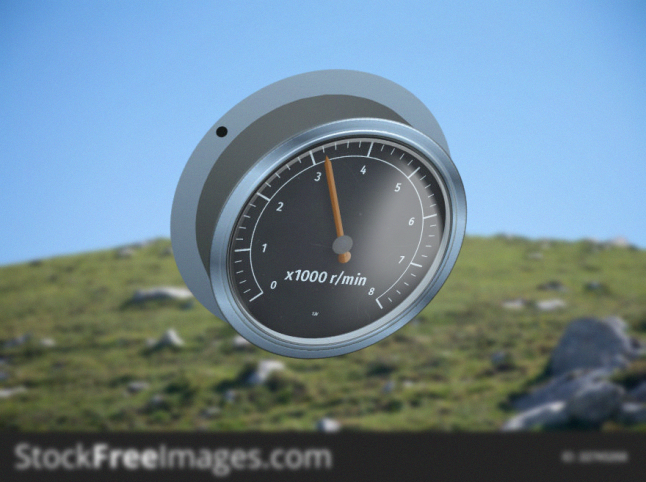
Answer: 3200 rpm
